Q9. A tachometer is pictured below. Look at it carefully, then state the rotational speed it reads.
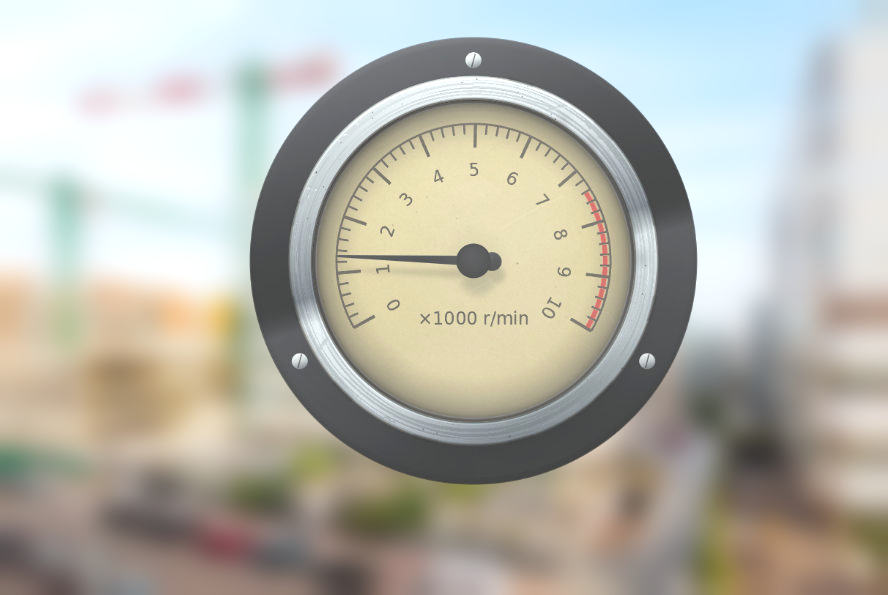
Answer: 1300 rpm
